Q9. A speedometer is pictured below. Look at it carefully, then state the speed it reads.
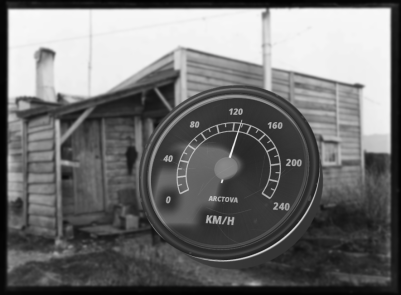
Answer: 130 km/h
